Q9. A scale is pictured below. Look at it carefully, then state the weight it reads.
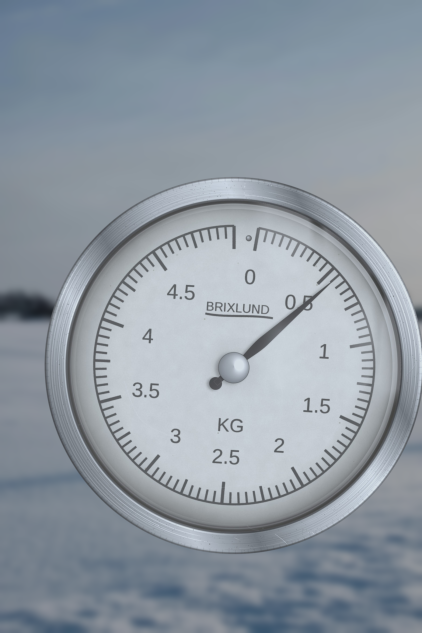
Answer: 0.55 kg
